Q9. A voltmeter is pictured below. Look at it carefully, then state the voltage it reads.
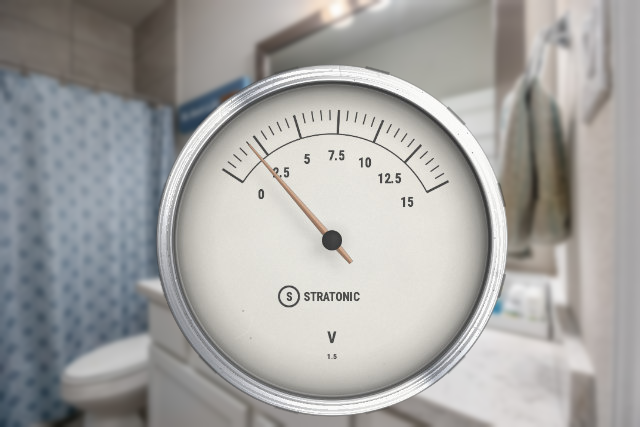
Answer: 2 V
